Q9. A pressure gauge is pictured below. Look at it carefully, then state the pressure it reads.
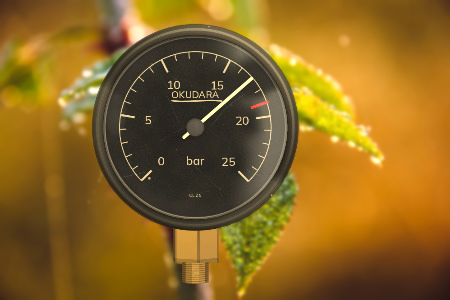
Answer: 17 bar
